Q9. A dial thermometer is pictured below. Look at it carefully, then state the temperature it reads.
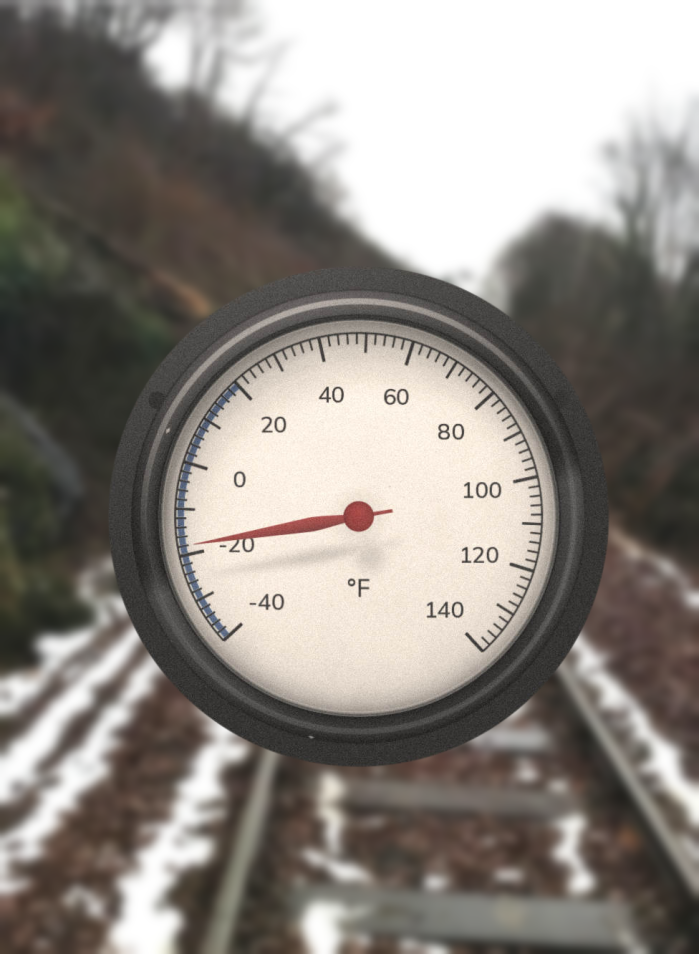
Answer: -18 °F
